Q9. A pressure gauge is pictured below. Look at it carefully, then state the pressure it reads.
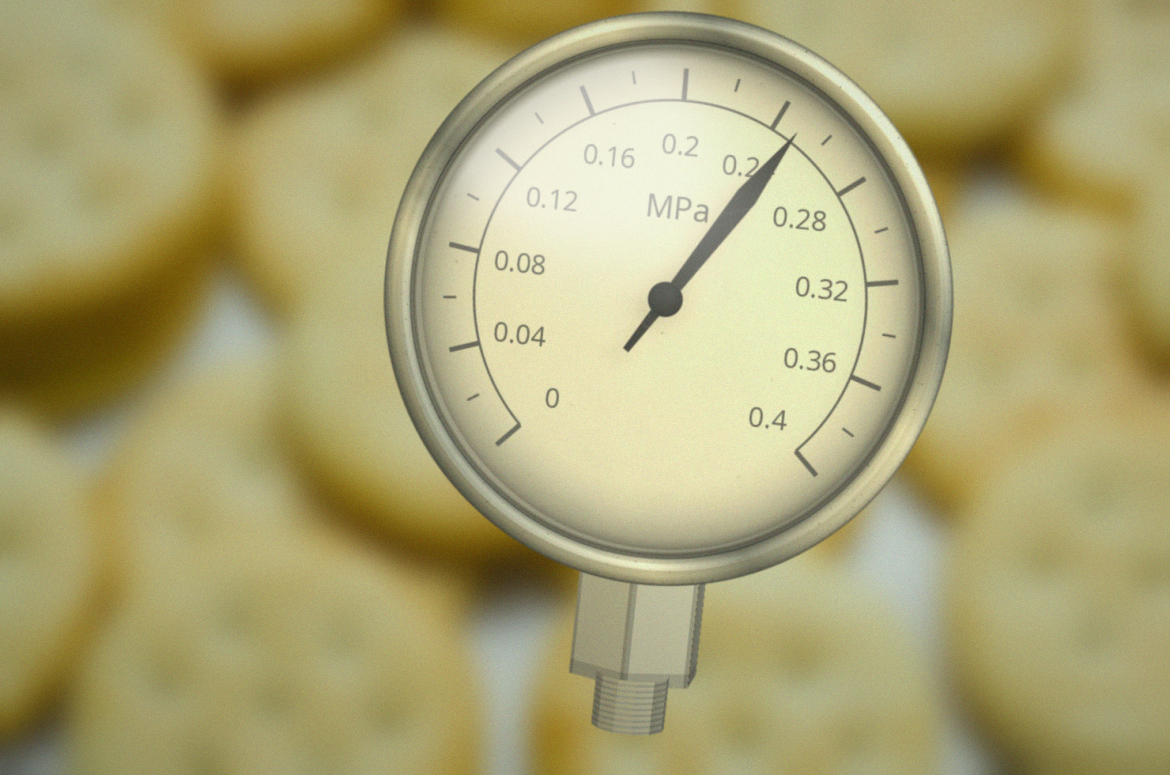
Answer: 0.25 MPa
